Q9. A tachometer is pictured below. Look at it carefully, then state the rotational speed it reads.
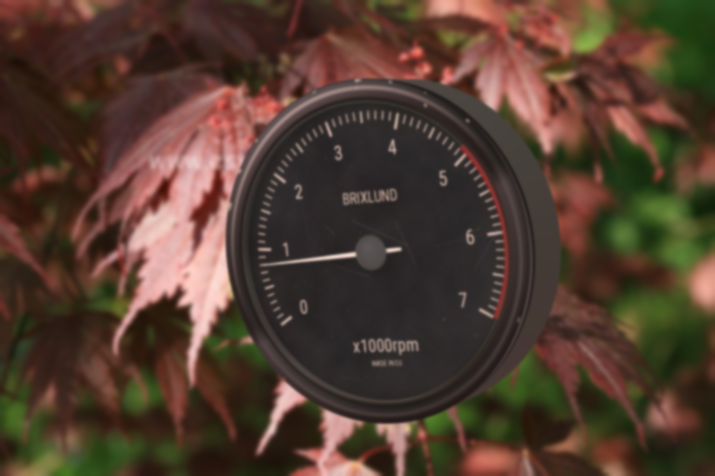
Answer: 800 rpm
